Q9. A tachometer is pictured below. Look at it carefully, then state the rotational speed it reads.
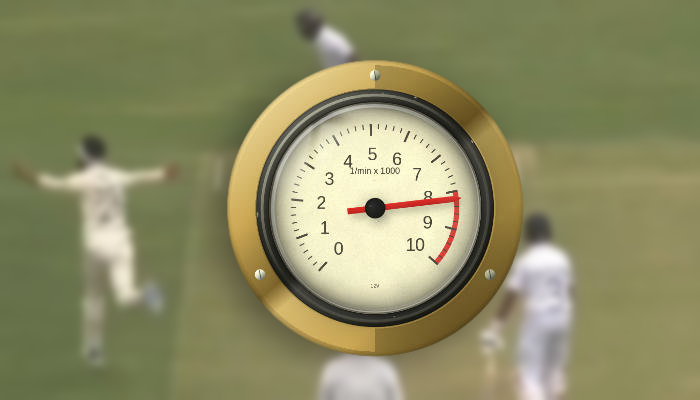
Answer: 8200 rpm
